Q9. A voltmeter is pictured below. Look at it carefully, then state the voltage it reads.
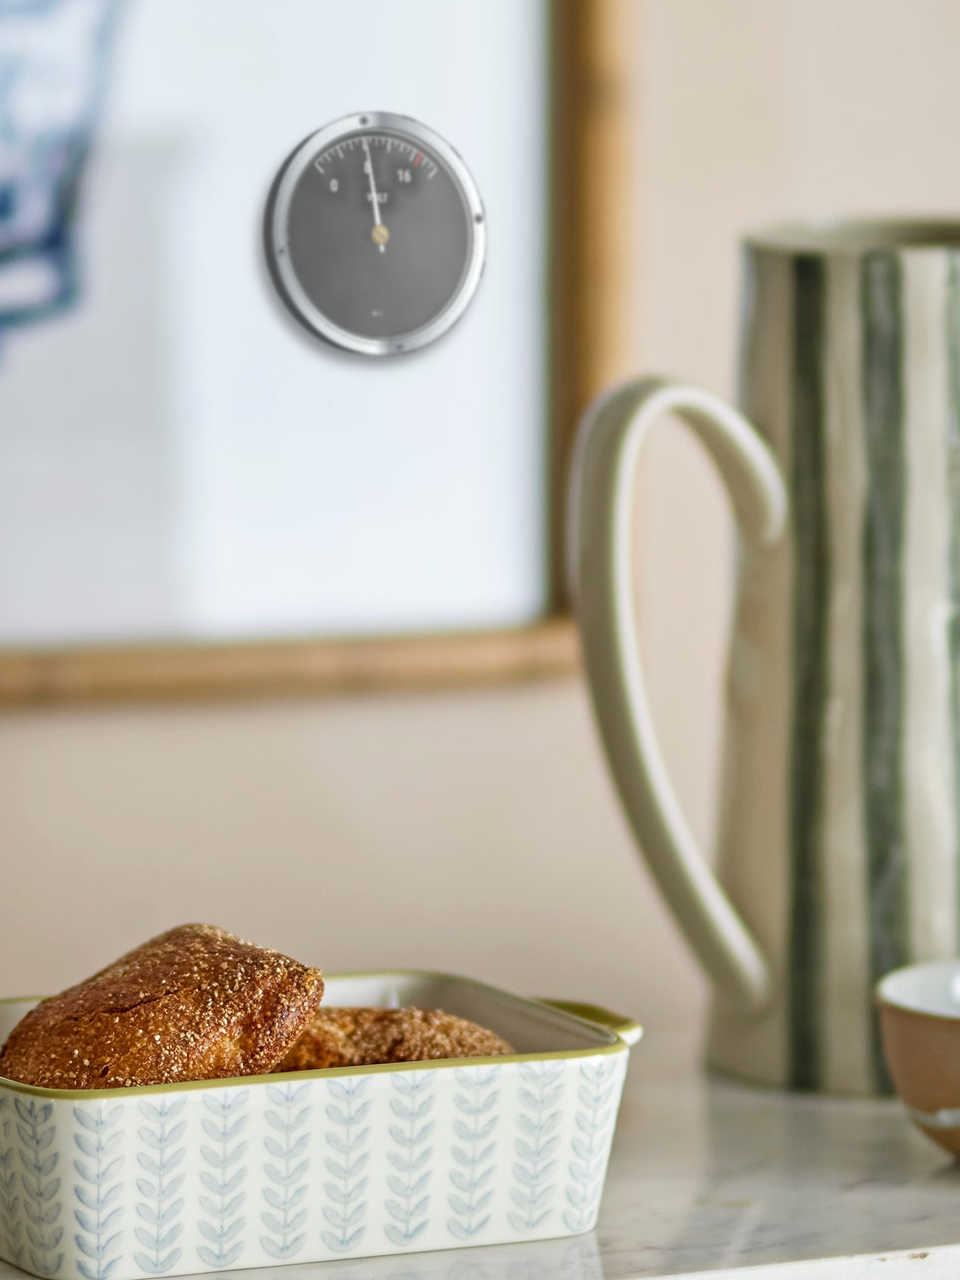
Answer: 8 V
